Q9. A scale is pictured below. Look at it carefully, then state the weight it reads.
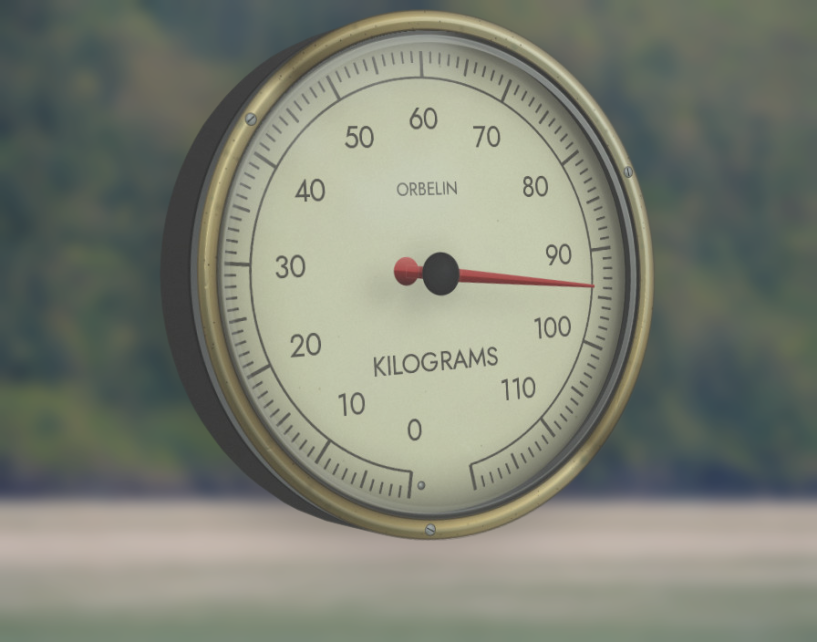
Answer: 94 kg
